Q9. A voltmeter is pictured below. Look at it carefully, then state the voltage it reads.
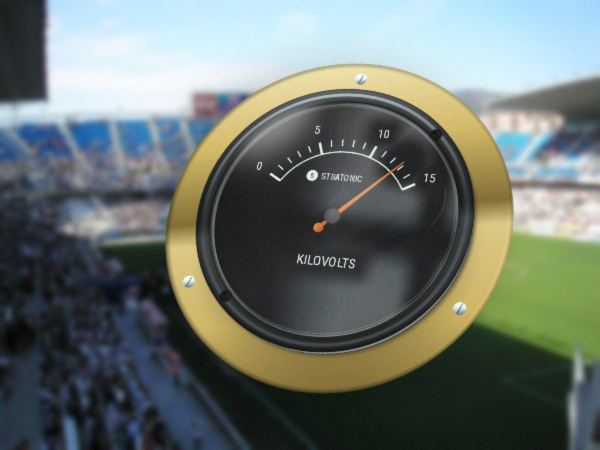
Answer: 13 kV
